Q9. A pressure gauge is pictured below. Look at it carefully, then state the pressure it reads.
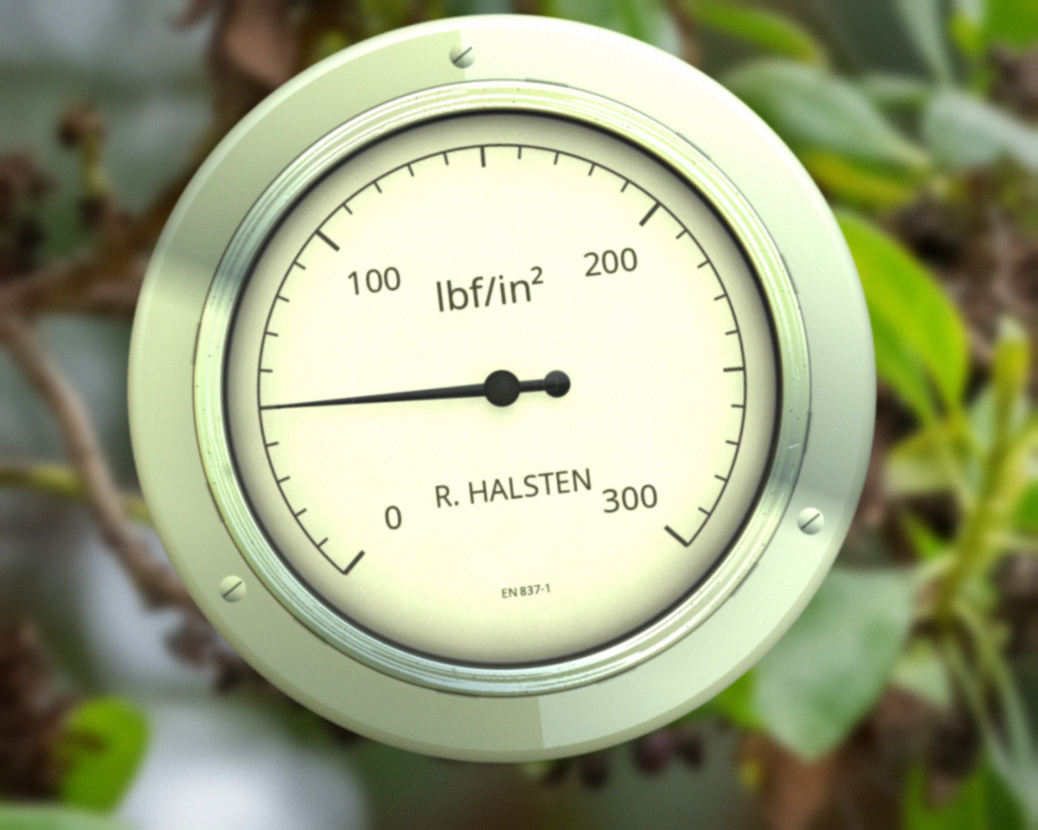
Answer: 50 psi
